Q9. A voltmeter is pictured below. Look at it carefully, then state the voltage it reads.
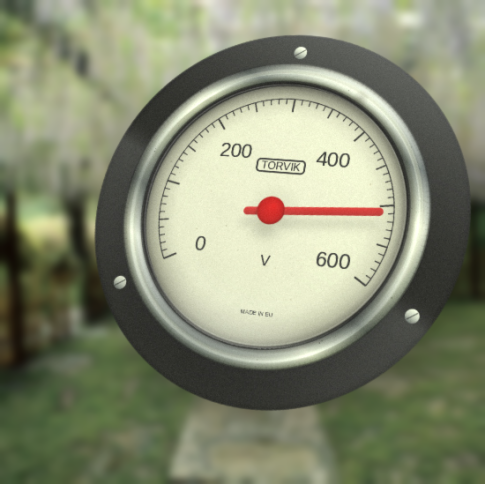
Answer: 510 V
